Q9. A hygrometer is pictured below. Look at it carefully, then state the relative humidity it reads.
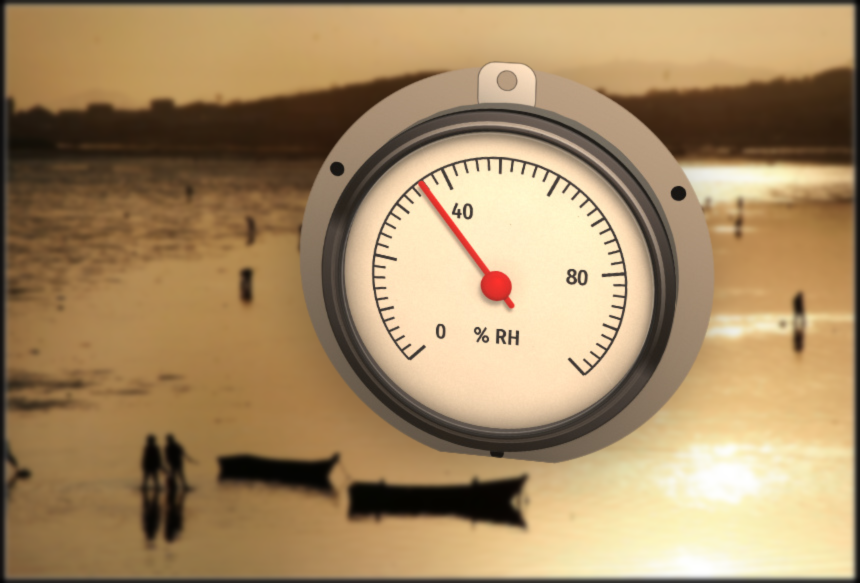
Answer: 36 %
